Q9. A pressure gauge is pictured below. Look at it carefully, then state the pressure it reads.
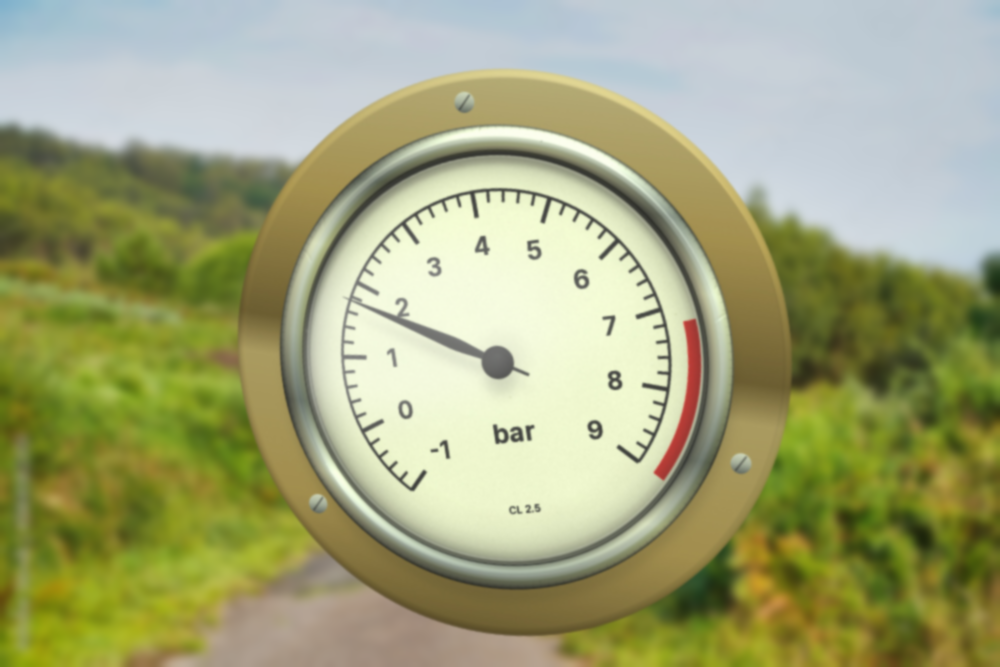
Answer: 1.8 bar
